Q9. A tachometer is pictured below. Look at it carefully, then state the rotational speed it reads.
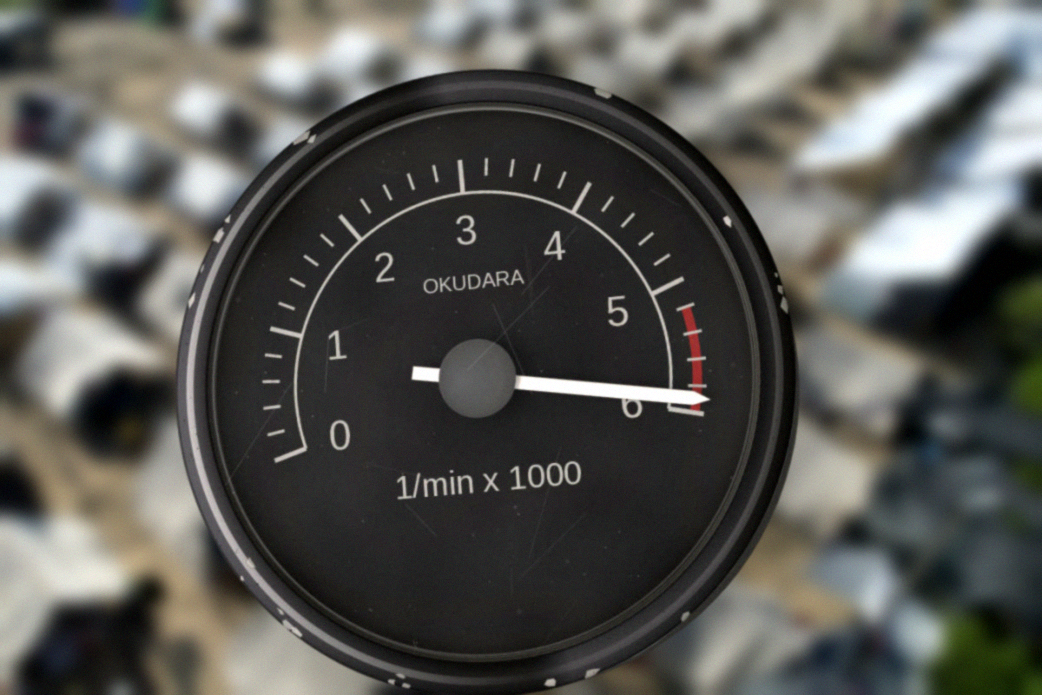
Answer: 5900 rpm
